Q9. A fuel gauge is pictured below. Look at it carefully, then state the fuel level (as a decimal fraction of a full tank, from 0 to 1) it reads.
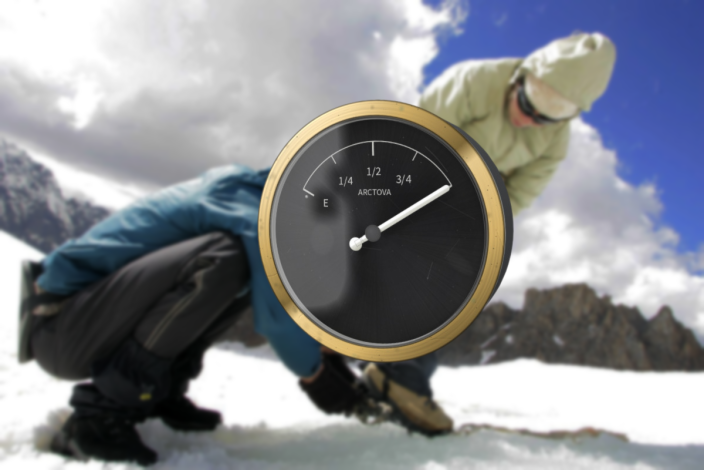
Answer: 1
